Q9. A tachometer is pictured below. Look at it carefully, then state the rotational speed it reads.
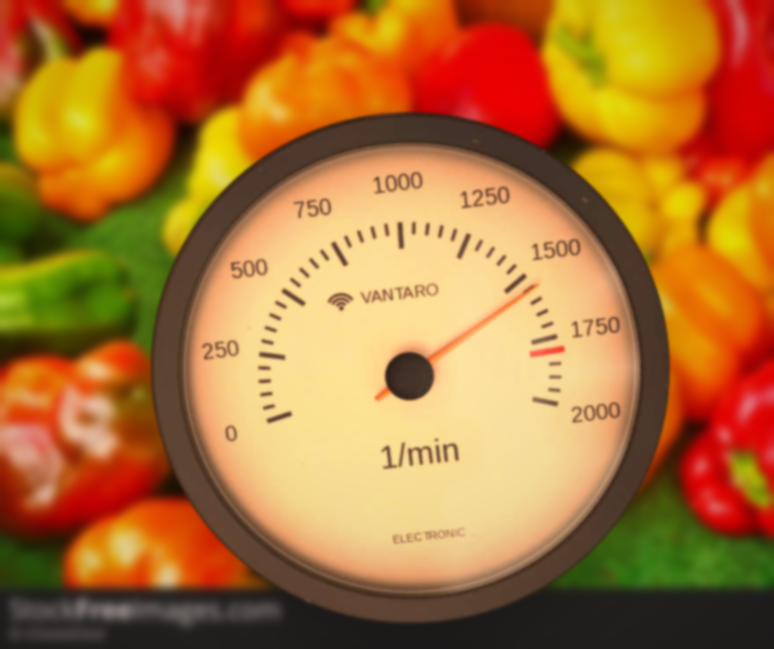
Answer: 1550 rpm
